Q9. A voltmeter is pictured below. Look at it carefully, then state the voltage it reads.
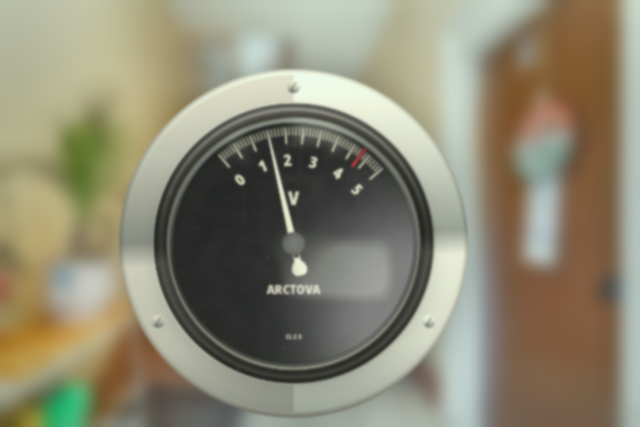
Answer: 1.5 V
